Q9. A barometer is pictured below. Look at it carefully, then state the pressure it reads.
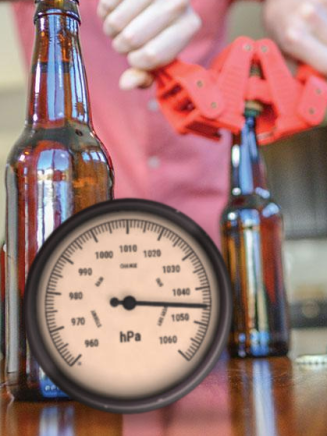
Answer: 1045 hPa
